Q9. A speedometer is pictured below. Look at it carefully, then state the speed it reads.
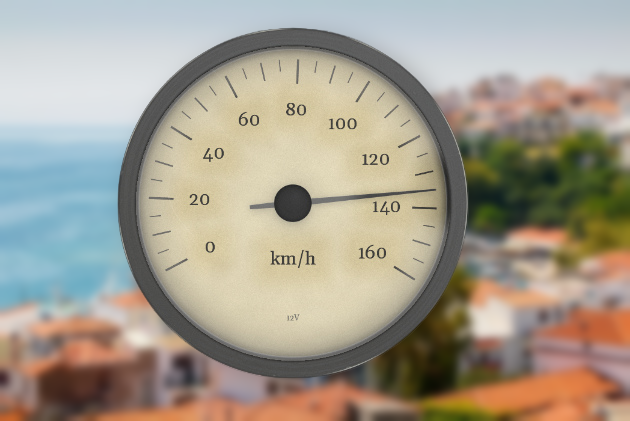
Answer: 135 km/h
